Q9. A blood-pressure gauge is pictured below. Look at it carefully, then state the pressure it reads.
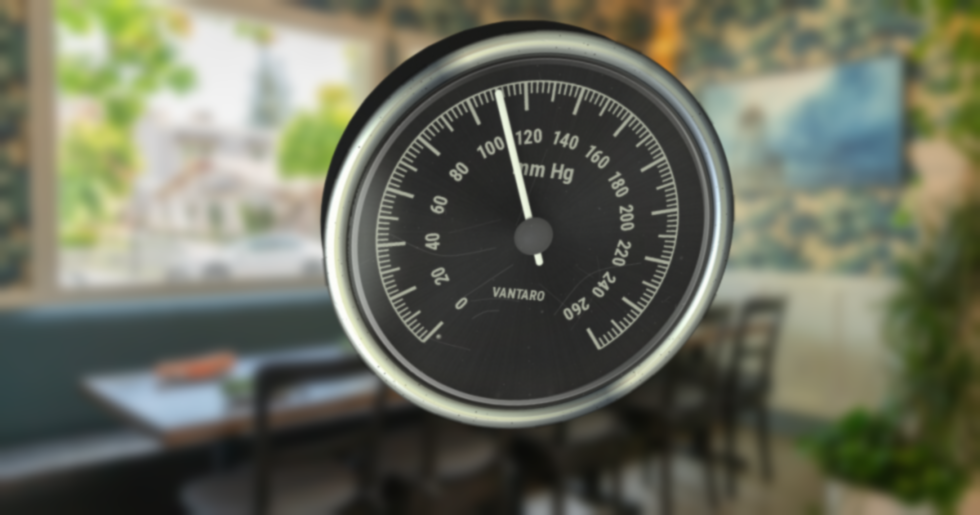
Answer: 110 mmHg
